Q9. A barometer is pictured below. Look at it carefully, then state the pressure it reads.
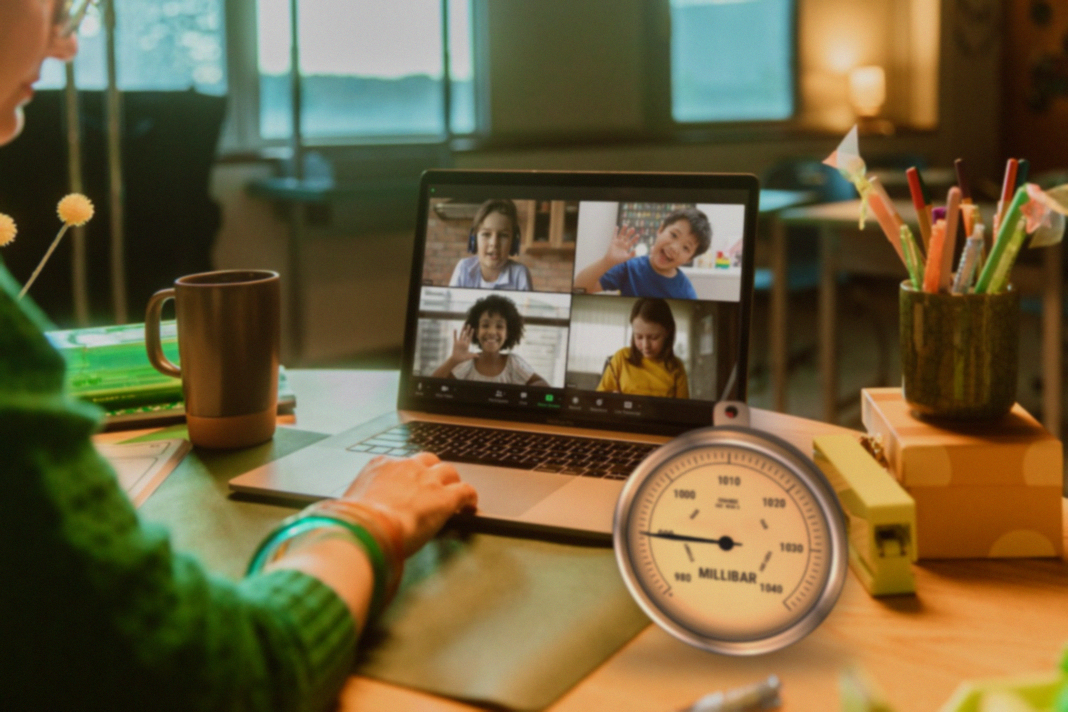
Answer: 990 mbar
